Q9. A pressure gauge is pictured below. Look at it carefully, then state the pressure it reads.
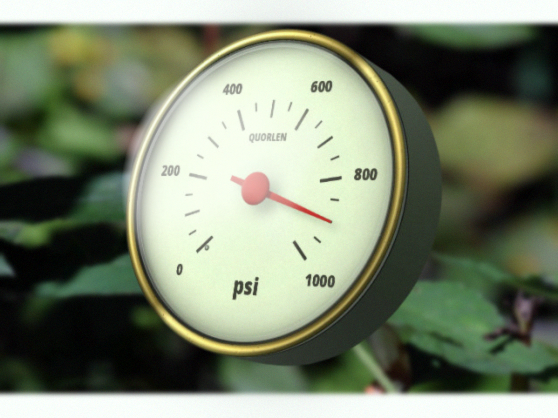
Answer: 900 psi
